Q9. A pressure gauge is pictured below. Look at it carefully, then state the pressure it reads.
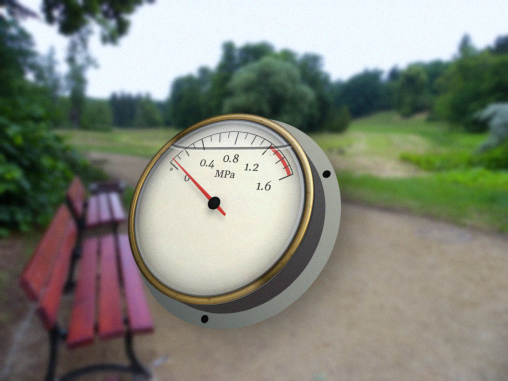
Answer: 0.05 MPa
